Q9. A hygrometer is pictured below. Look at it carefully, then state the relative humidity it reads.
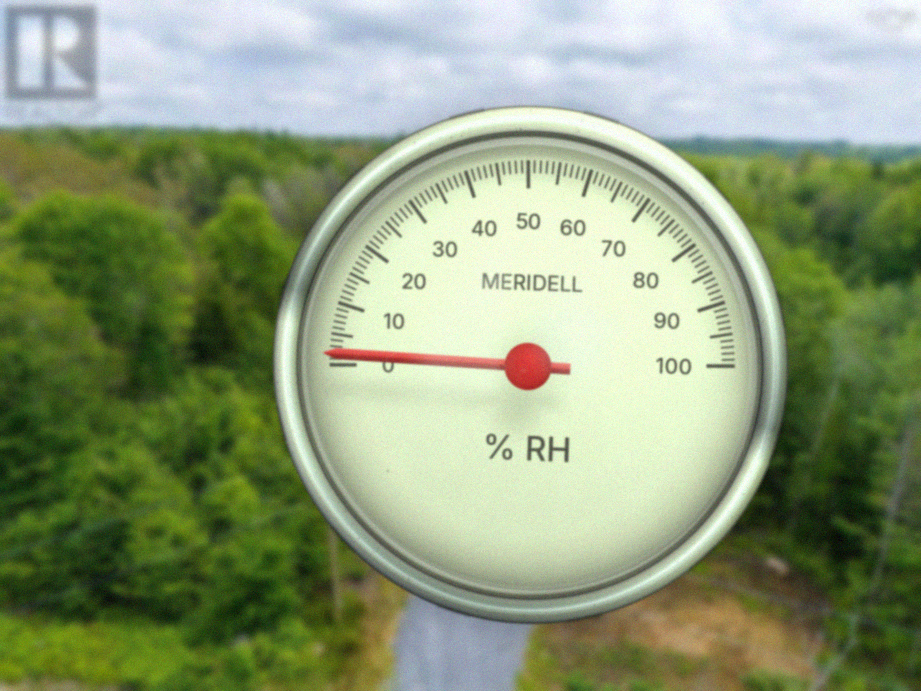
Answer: 2 %
